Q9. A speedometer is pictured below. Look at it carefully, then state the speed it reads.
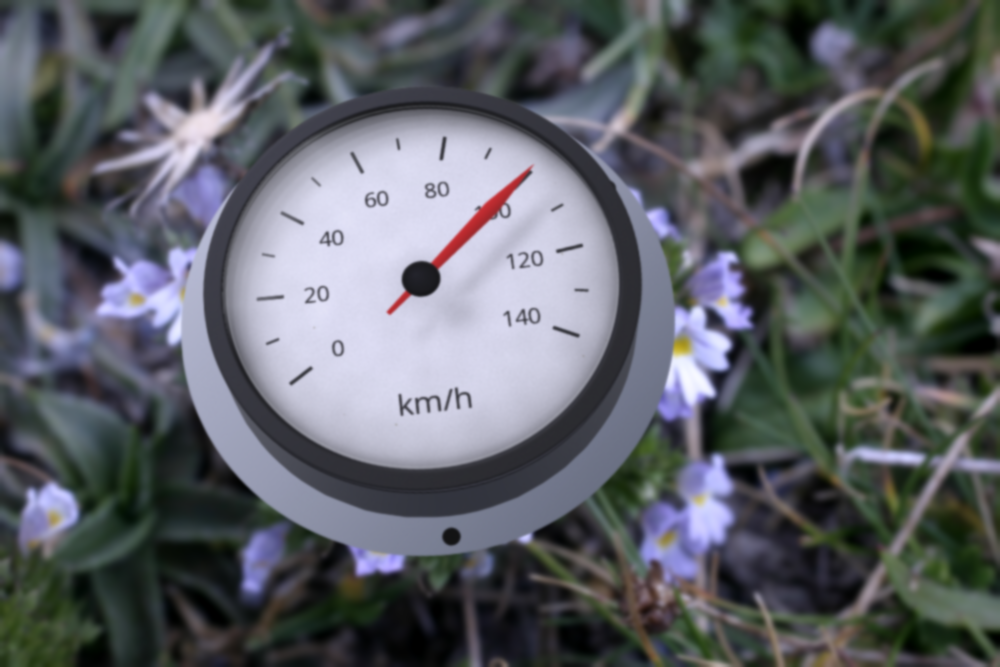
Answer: 100 km/h
